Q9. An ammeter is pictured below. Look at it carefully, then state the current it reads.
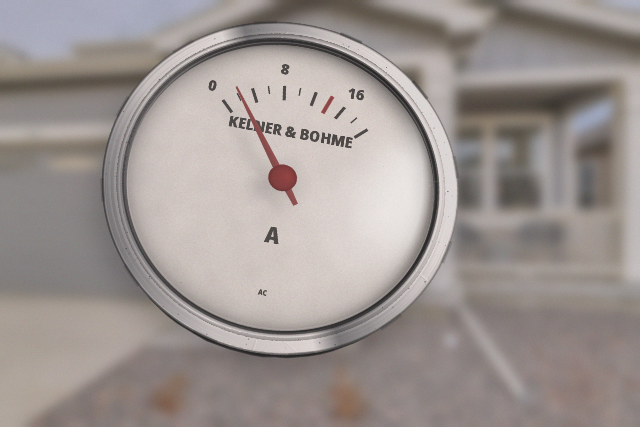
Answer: 2 A
